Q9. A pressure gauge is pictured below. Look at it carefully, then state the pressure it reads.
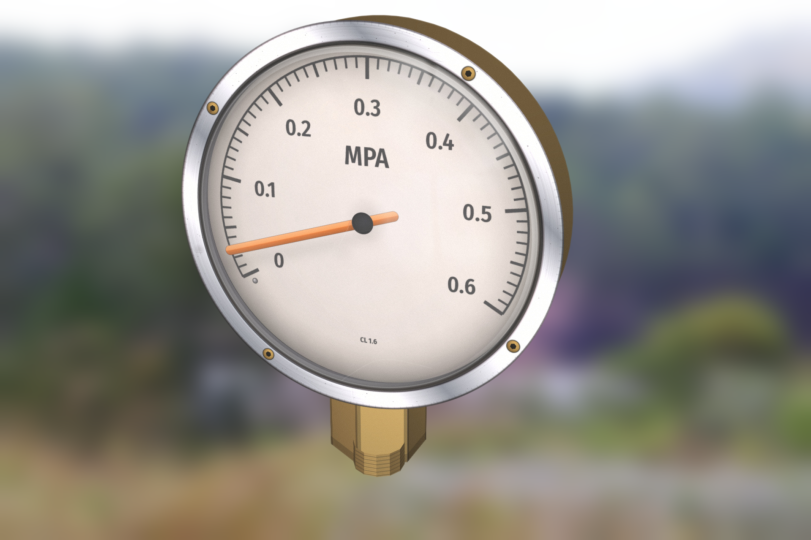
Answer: 0.03 MPa
